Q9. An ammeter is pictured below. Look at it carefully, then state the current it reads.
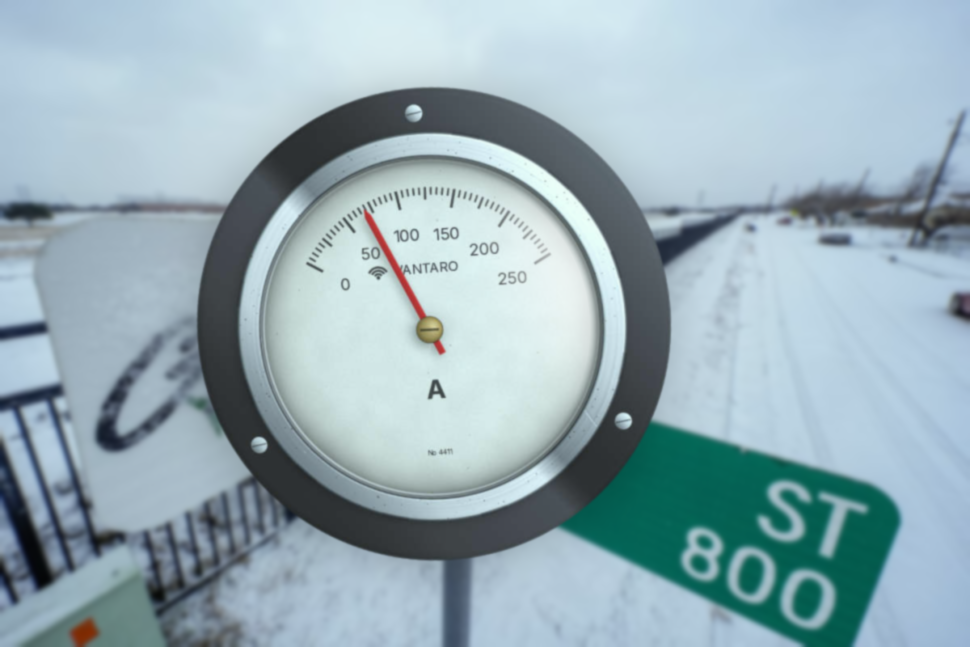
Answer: 70 A
